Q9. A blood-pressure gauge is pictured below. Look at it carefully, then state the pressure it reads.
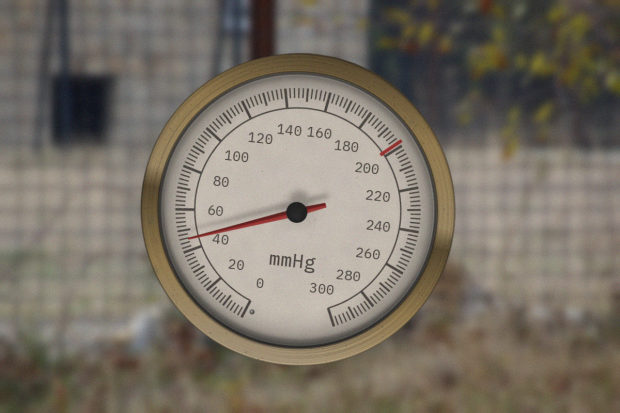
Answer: 46 mmHg
